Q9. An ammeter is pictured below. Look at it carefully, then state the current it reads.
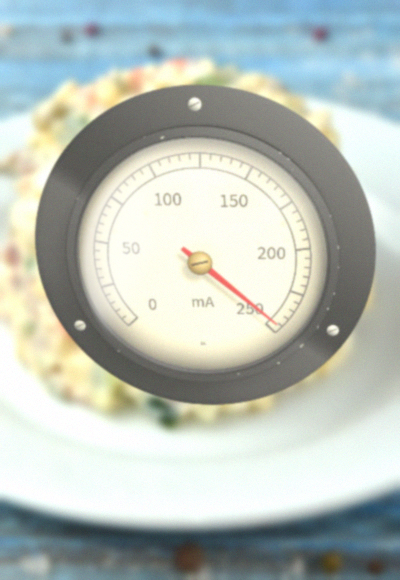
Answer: 245 mA
